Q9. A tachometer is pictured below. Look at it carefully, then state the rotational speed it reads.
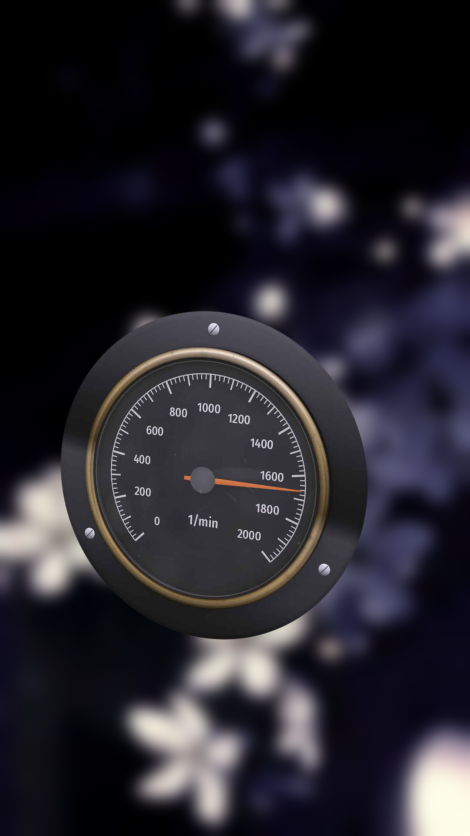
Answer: 1660 rpm
